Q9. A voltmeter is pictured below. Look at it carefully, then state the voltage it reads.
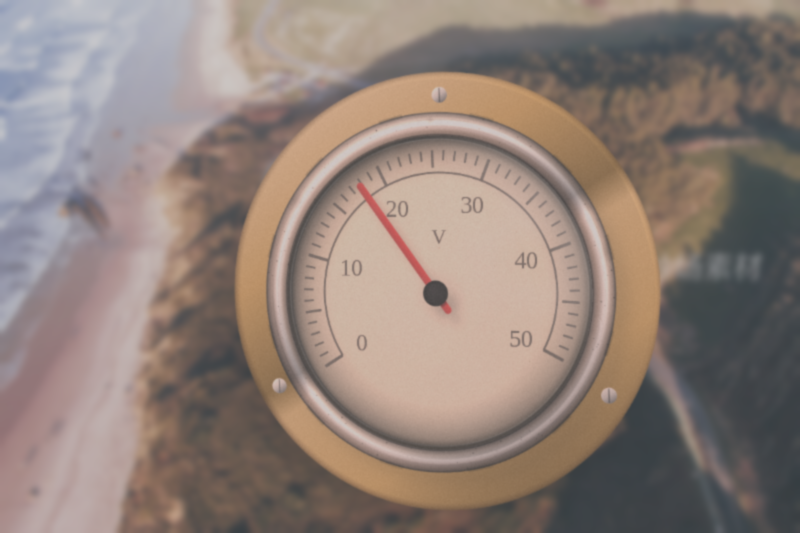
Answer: 18 V
